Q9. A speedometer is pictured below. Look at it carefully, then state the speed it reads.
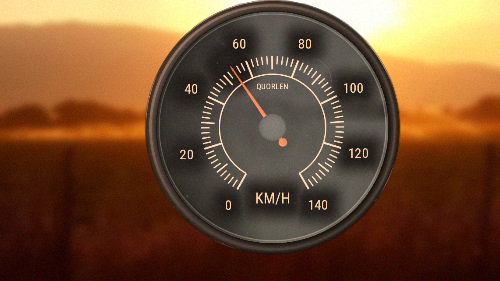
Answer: 54 km/h
